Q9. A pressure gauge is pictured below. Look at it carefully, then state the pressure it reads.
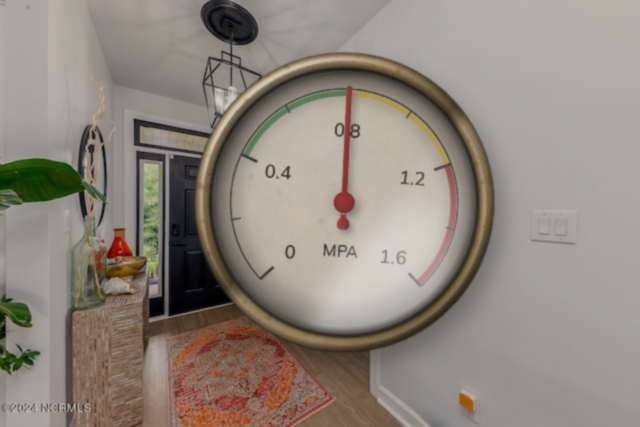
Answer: 0.8 MPa
